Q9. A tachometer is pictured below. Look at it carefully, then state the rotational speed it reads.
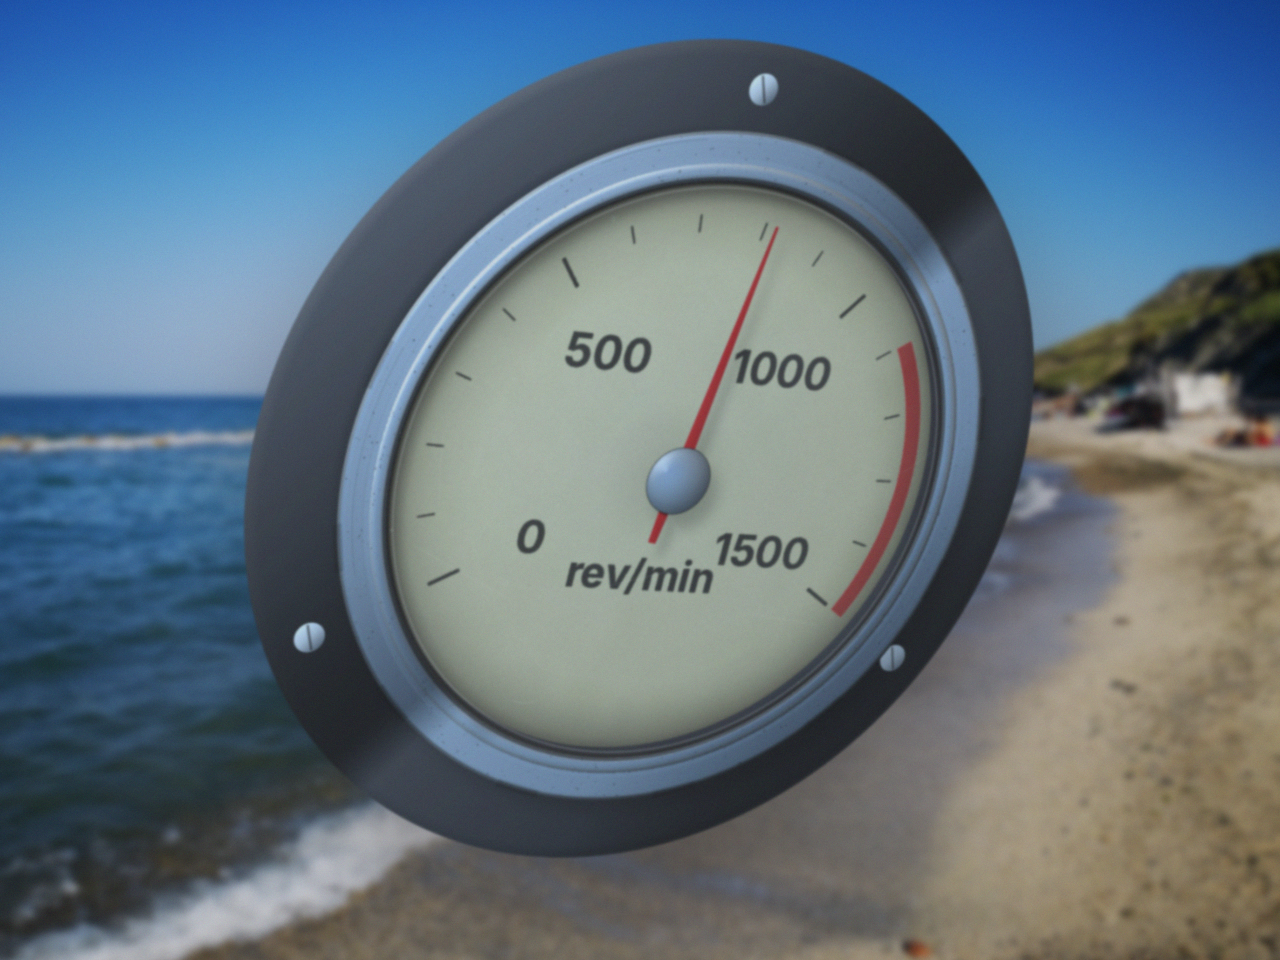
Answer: 800 rpm
